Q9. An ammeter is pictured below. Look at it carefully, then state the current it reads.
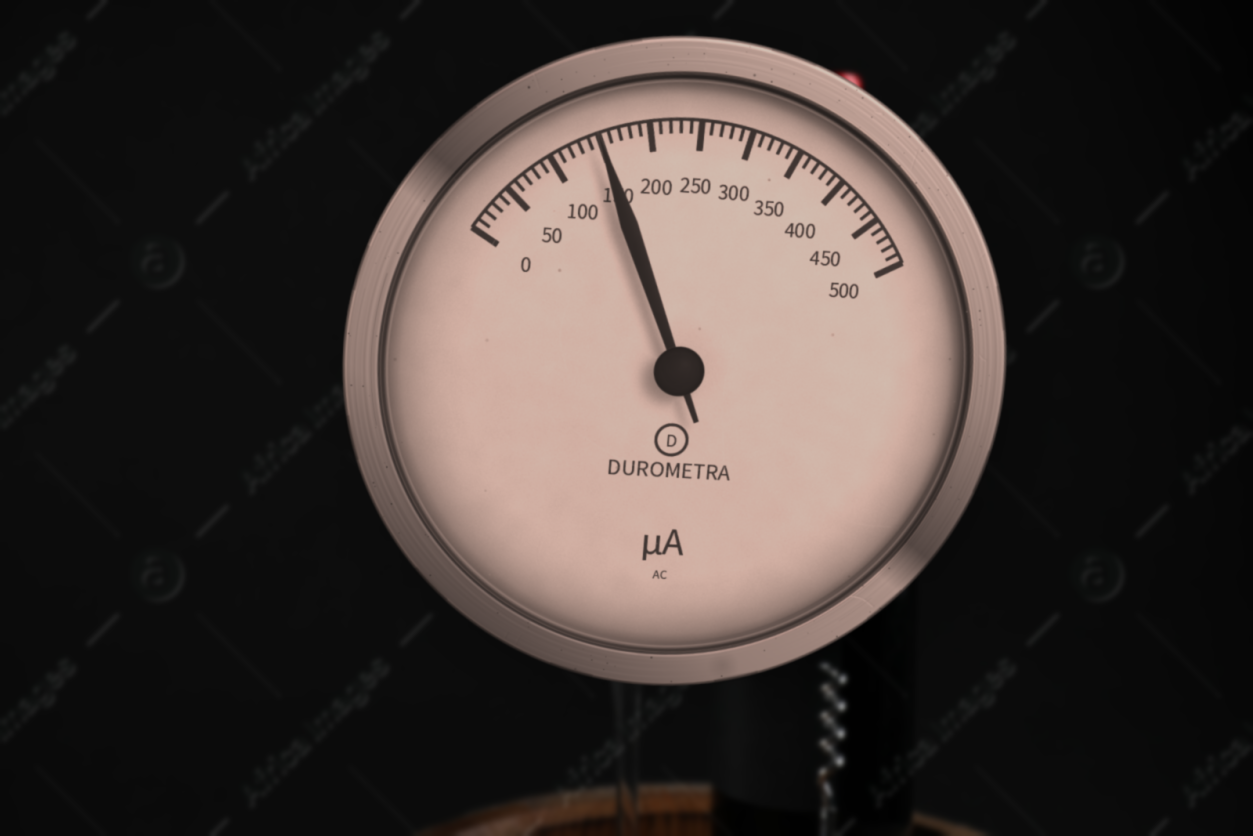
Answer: 150 µA
